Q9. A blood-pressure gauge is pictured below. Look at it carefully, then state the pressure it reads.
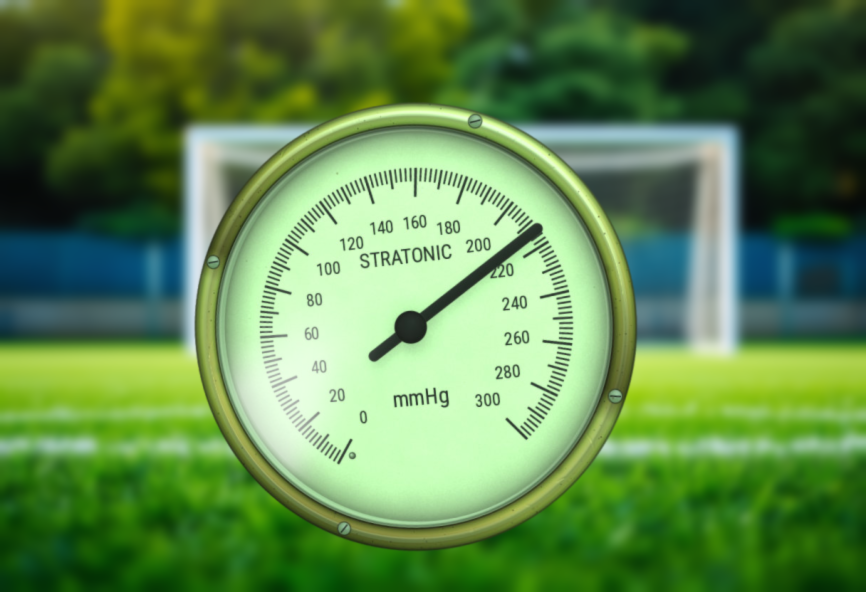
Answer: 214 mmHg
